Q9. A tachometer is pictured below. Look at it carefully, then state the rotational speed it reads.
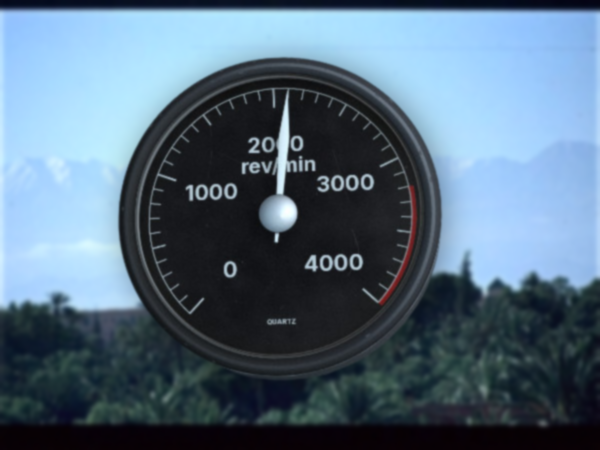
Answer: 2100 rpm
